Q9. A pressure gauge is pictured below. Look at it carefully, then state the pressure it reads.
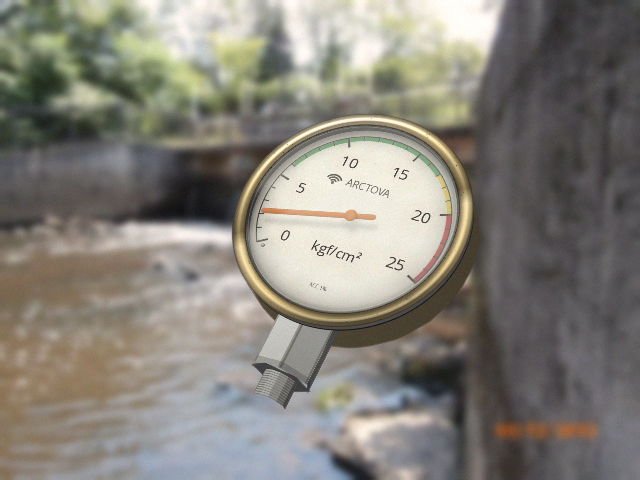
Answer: 2 kg/cm²
